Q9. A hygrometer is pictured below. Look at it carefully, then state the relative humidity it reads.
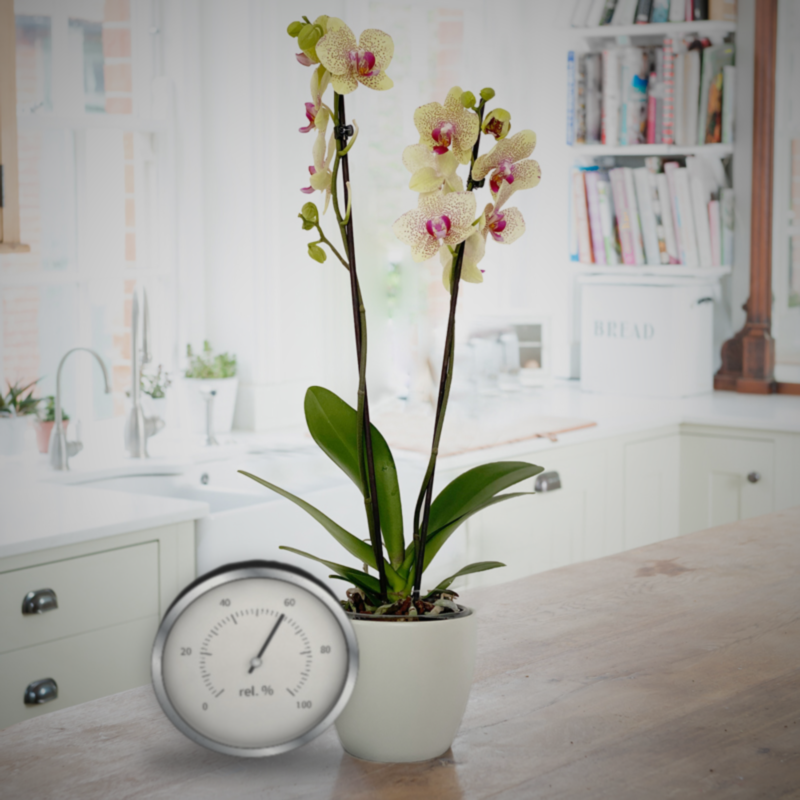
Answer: 60 %
